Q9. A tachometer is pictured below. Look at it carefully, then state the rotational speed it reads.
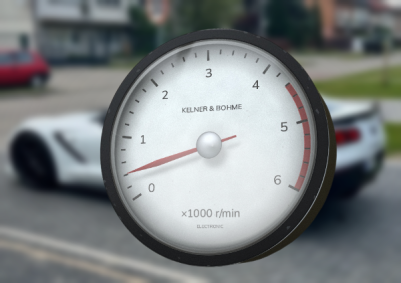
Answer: 400 rpm
